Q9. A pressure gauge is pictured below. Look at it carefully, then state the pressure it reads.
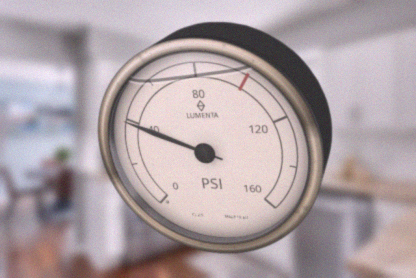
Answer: 40 psi
